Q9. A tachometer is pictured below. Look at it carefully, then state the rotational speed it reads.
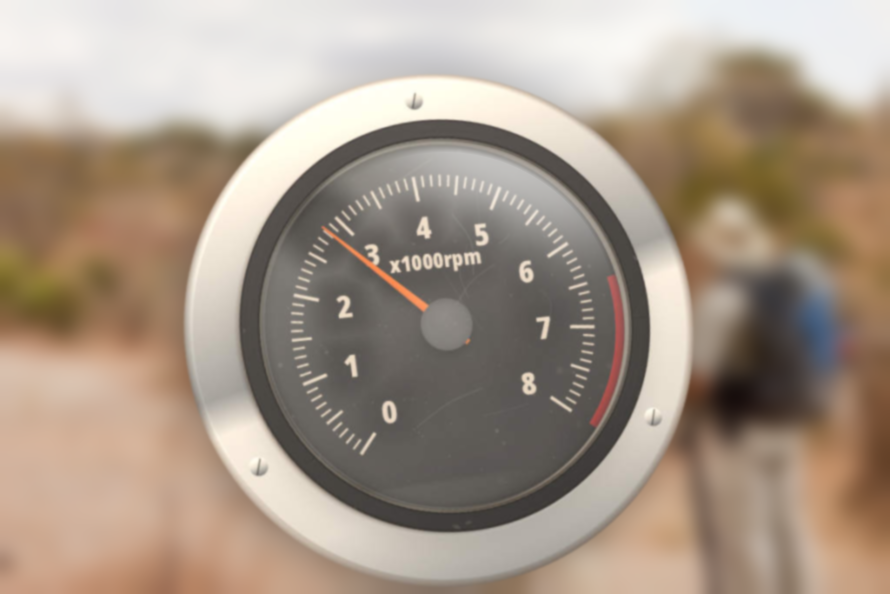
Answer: 2800 rpm
